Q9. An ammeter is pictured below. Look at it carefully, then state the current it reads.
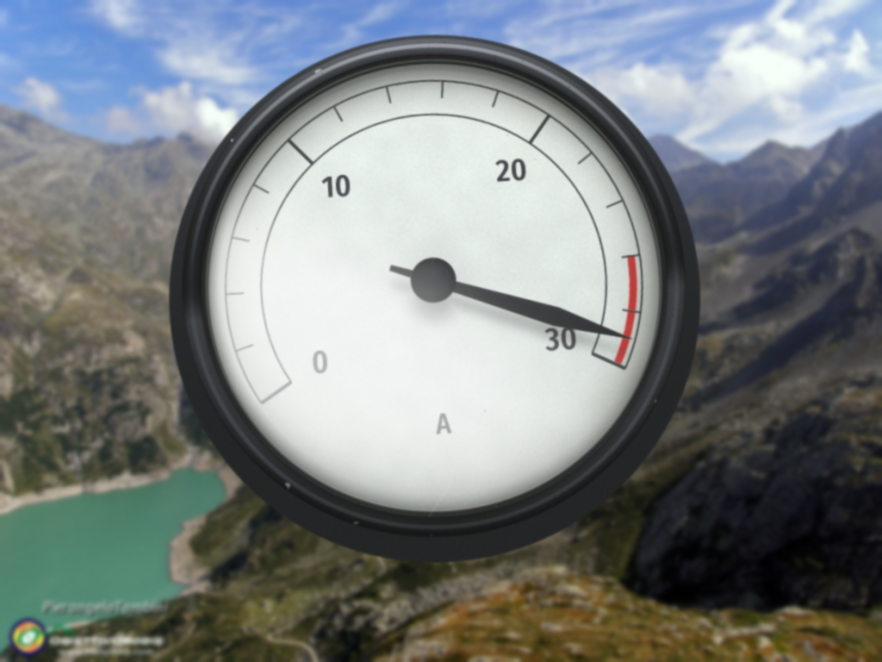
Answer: 29 A
